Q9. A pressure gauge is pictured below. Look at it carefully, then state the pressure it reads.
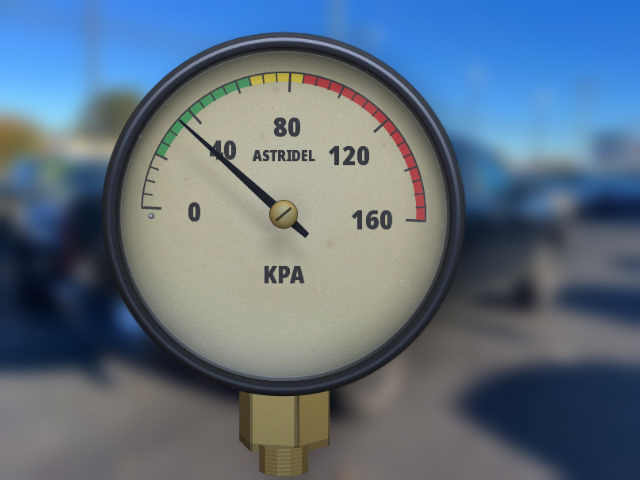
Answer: 35 kPa
